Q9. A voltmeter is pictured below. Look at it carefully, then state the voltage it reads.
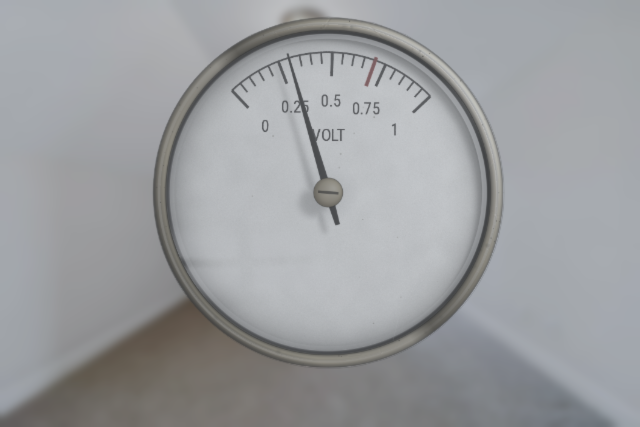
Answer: 0.3 V
